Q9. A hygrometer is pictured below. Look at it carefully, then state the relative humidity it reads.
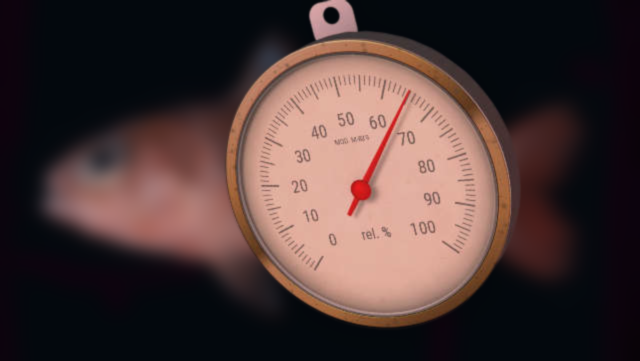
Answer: 65 %
